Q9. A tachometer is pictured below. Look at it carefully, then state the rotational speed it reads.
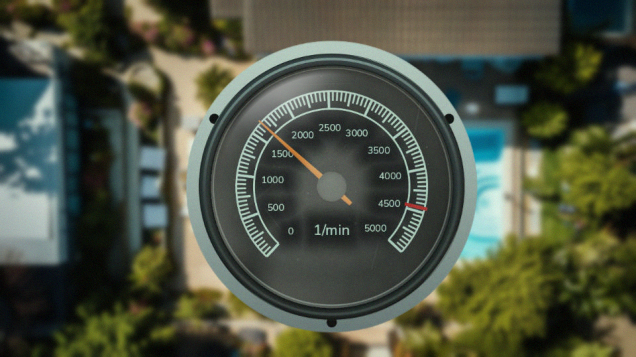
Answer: 1650 rpm
